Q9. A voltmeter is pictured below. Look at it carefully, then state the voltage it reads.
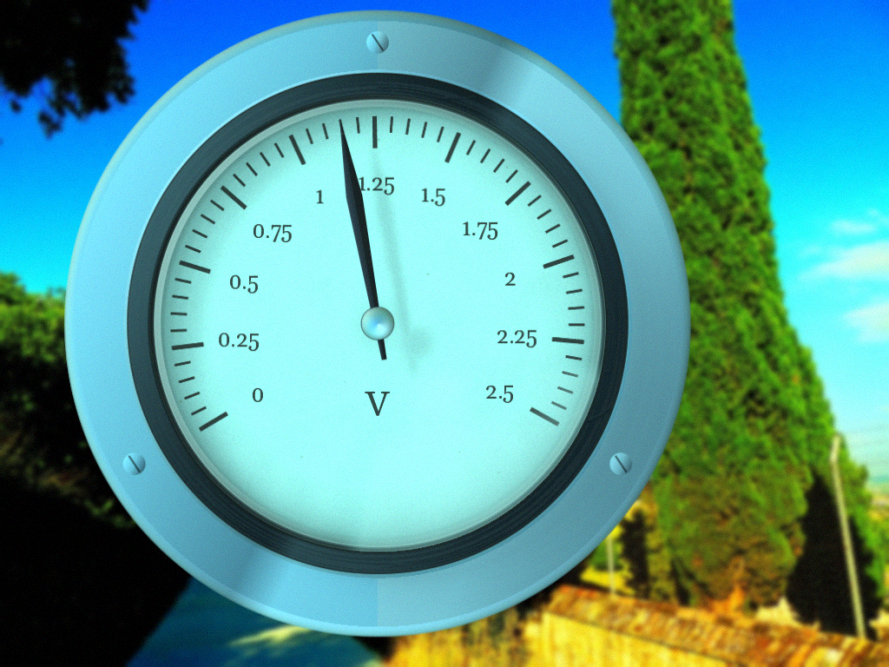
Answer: 1.15 V
